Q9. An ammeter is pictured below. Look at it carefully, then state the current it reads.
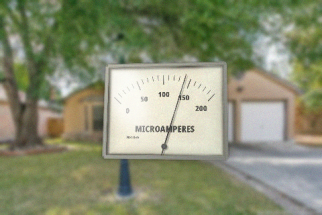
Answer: 140 µA
